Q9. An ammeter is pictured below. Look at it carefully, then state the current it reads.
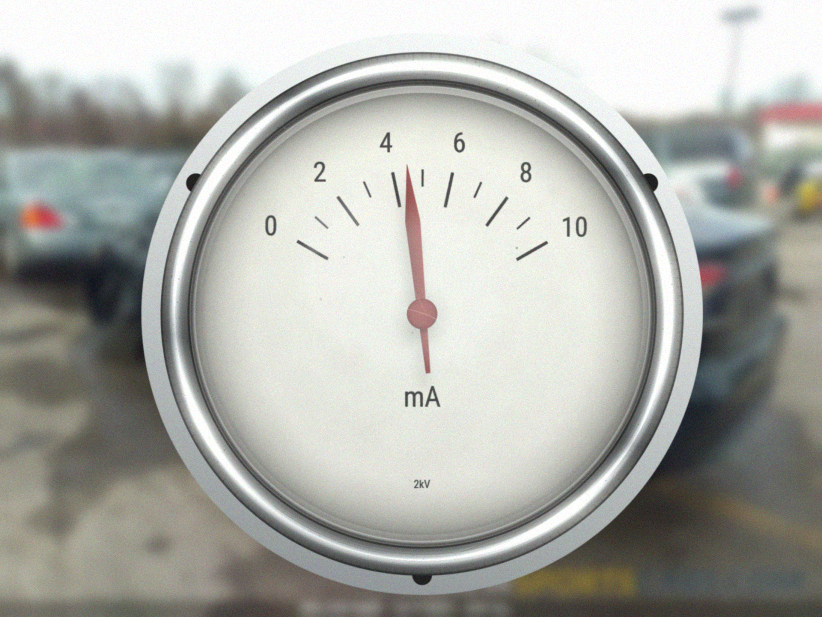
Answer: 4.5 mA
